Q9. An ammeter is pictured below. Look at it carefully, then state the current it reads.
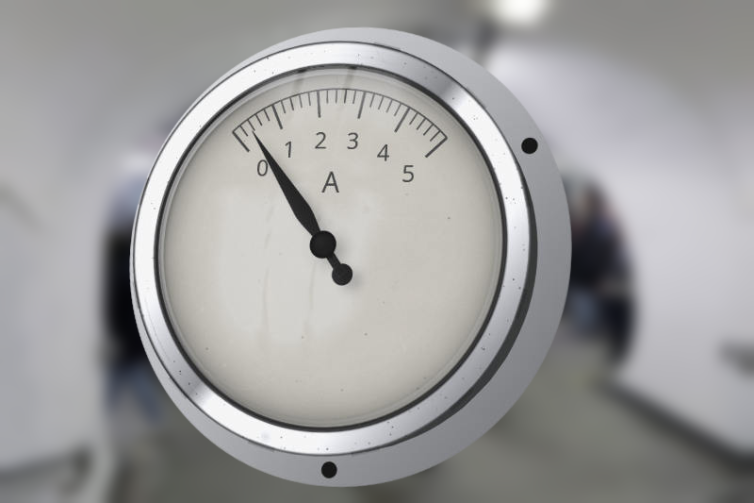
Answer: 0.4 A
